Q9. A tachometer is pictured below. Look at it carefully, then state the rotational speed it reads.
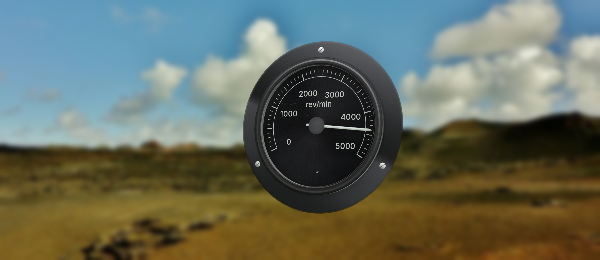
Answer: 4400 rpm
